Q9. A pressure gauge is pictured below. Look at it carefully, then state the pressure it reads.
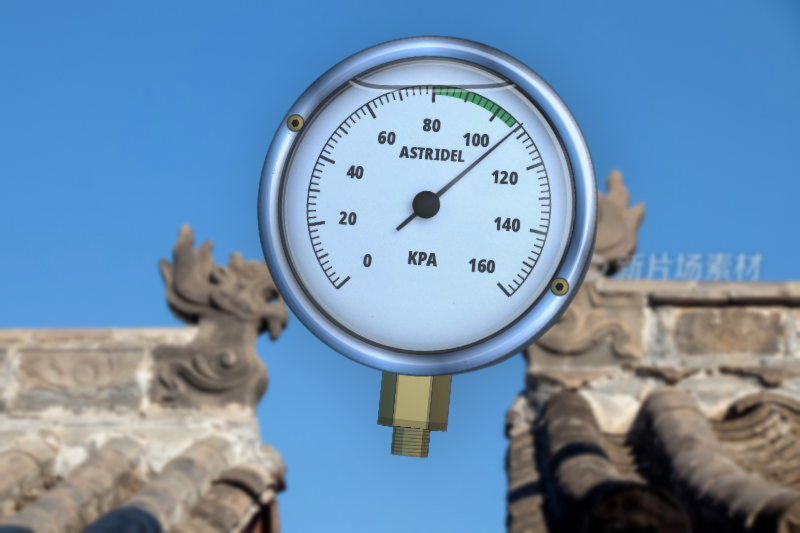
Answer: 108 kPa
